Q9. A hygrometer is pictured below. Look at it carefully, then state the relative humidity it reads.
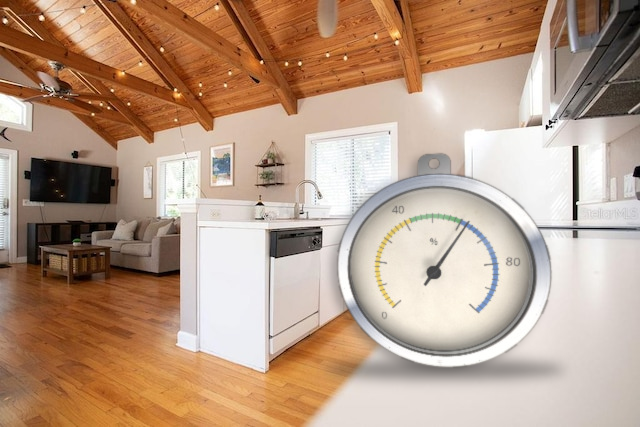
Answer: 62 %
